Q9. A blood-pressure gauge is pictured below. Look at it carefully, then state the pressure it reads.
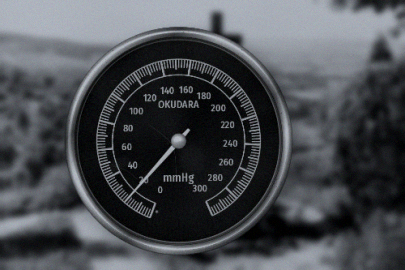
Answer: 20 mmHg
